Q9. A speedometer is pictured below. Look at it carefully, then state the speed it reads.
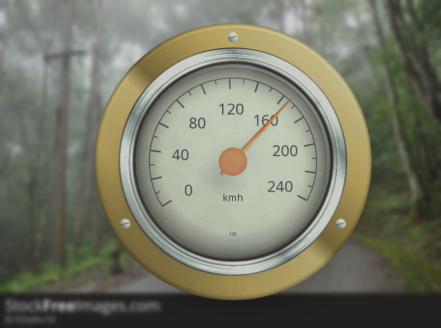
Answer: 165 km/h
